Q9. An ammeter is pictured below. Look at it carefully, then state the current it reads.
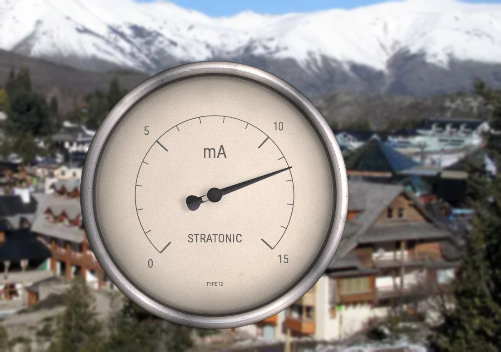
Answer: 11.5 mA
